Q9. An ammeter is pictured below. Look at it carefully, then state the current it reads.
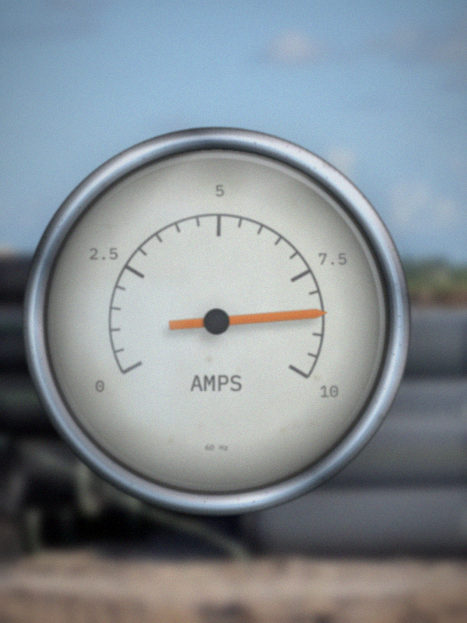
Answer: 8.5 A
